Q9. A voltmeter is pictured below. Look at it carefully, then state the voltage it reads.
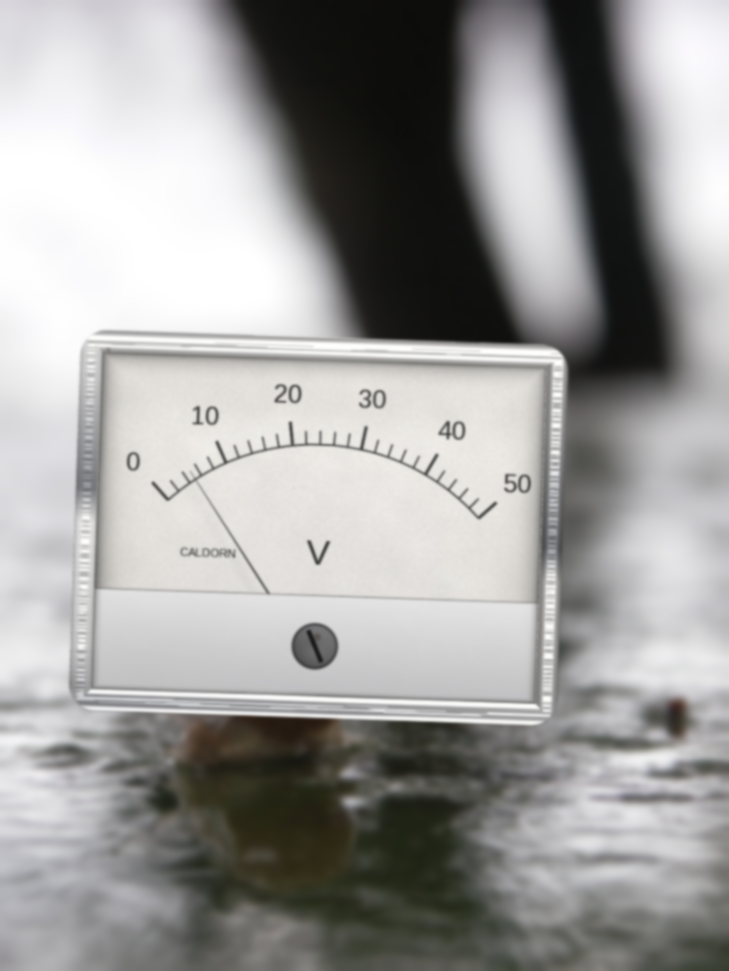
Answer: 5 V
